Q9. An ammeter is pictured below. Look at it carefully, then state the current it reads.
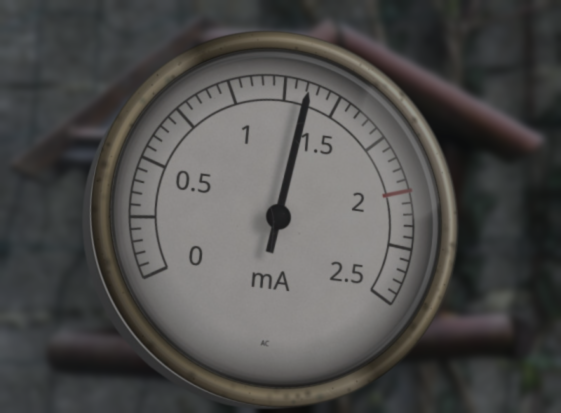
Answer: 1.35 mA
